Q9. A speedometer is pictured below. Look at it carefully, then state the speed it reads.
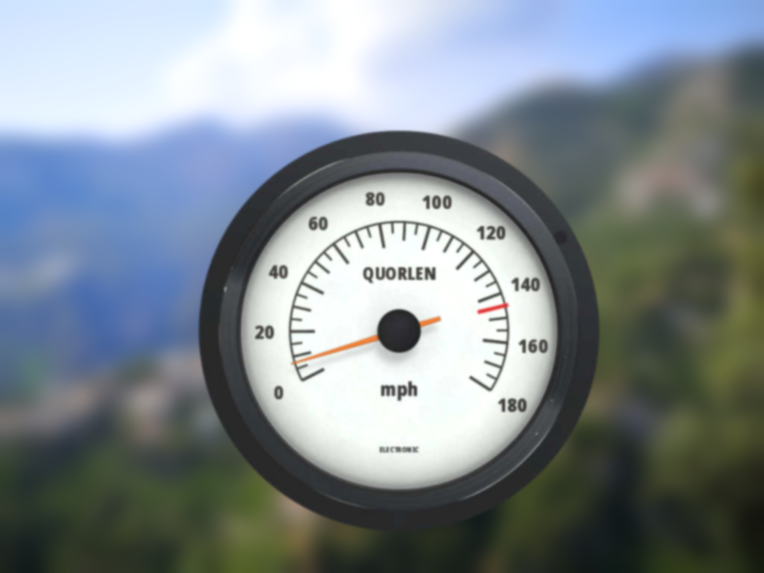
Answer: 7.5 mph
